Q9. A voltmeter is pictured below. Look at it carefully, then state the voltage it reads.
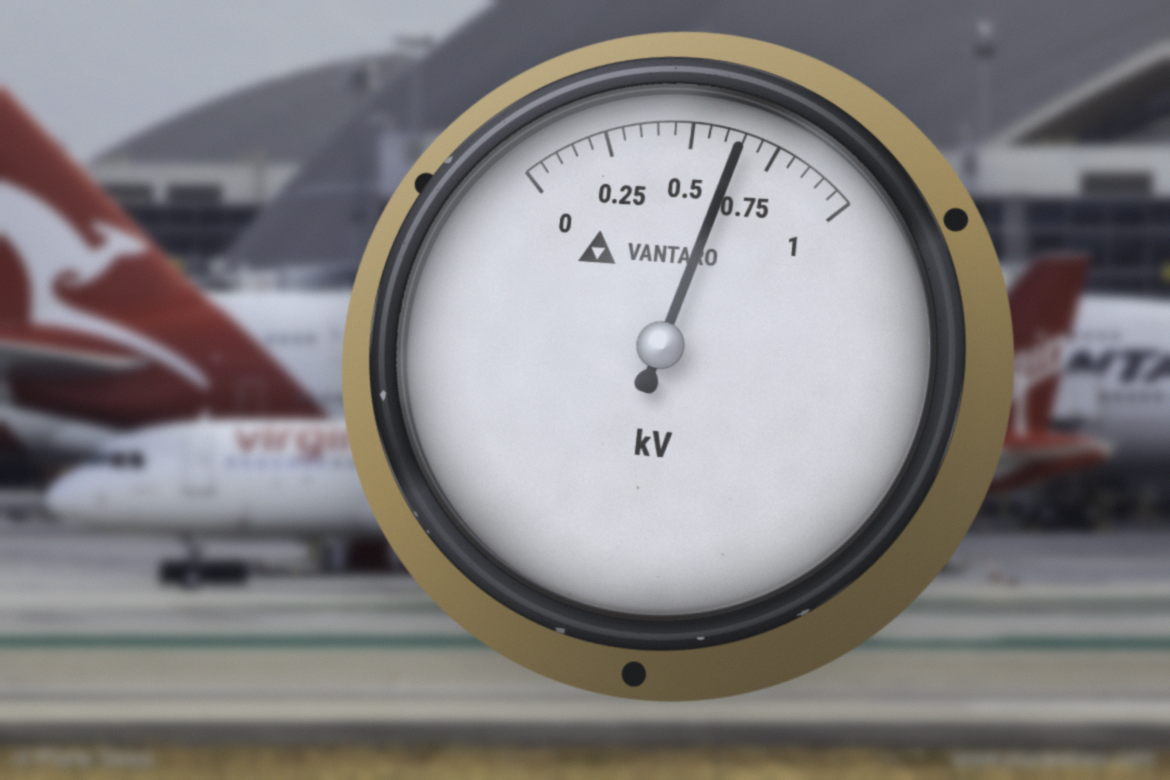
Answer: 0.65 kV
